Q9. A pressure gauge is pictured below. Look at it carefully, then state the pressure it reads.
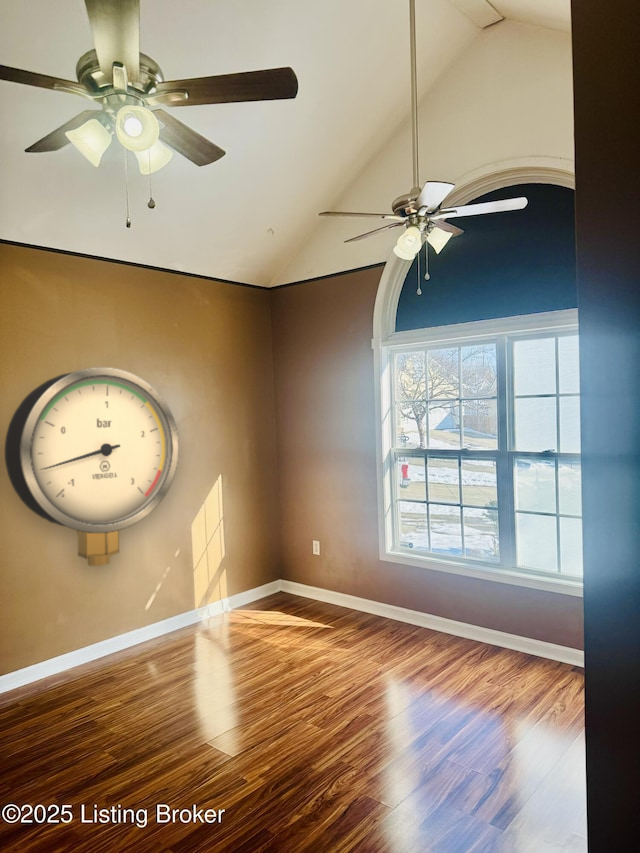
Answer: -0.6 bar
